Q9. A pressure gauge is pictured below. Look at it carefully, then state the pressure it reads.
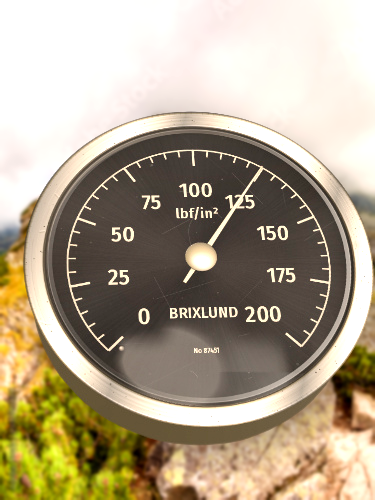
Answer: 125 psi
